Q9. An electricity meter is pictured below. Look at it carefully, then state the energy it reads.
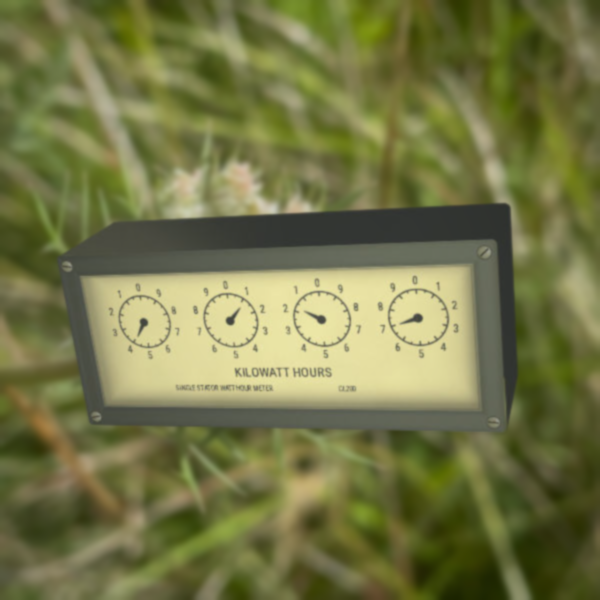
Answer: 4117 kWh
